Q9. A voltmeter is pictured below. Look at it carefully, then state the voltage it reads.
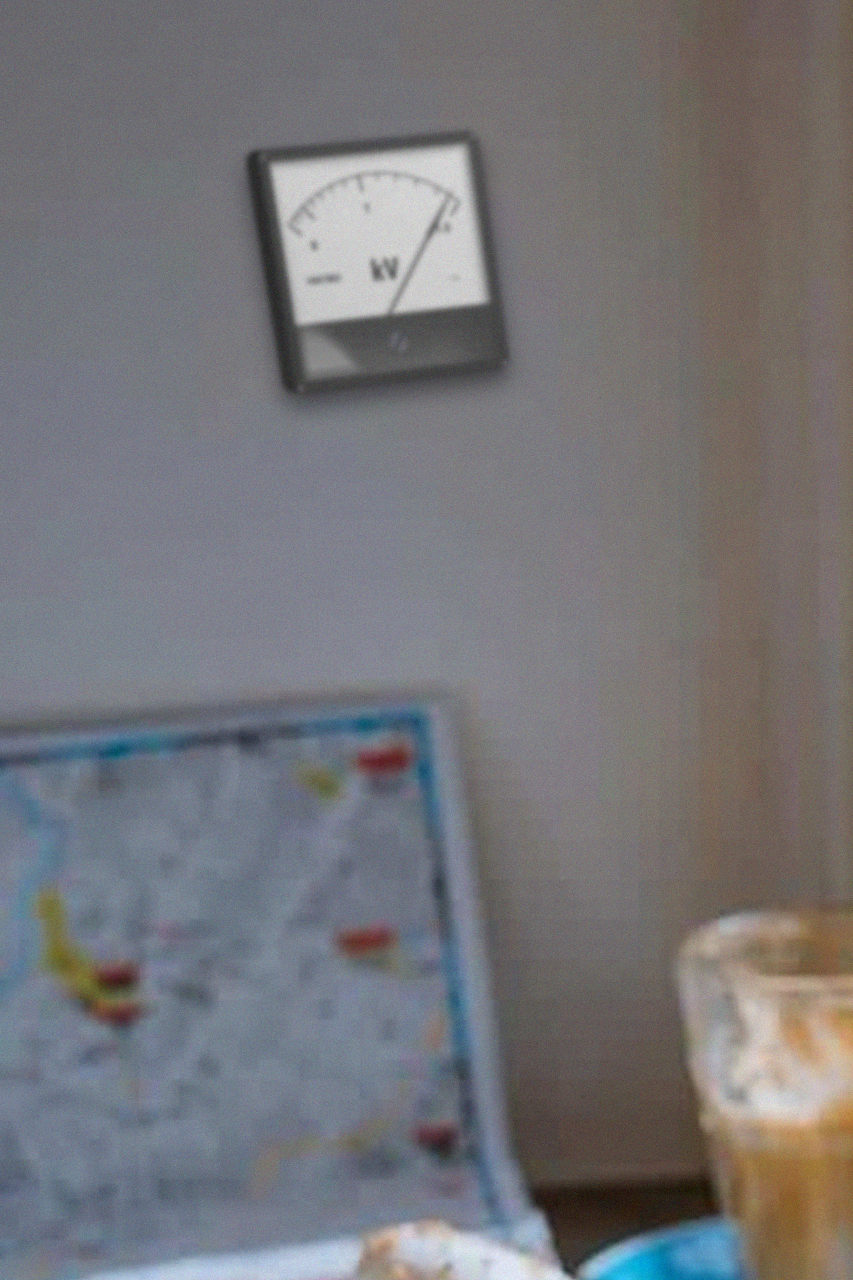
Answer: 1.45 kV
